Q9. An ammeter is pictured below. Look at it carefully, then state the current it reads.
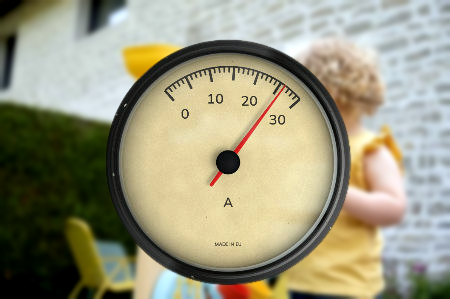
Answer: 26 A
